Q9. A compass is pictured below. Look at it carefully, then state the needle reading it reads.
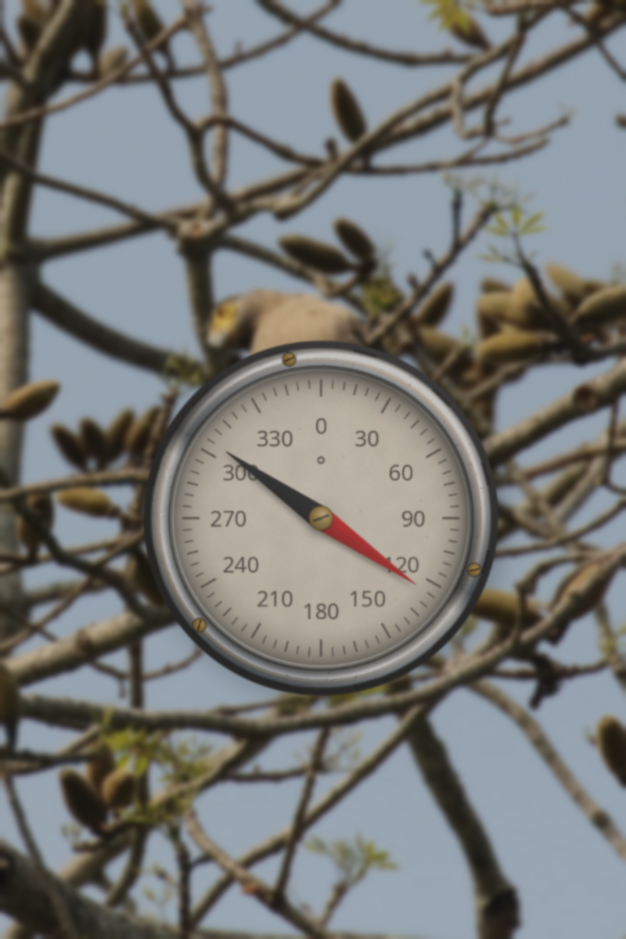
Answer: 125 °
